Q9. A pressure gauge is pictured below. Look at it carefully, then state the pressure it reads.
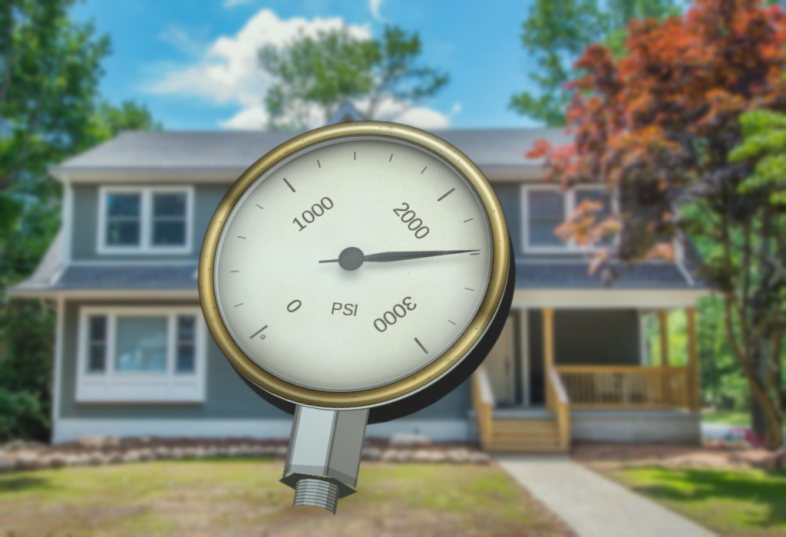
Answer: 2400 psi
